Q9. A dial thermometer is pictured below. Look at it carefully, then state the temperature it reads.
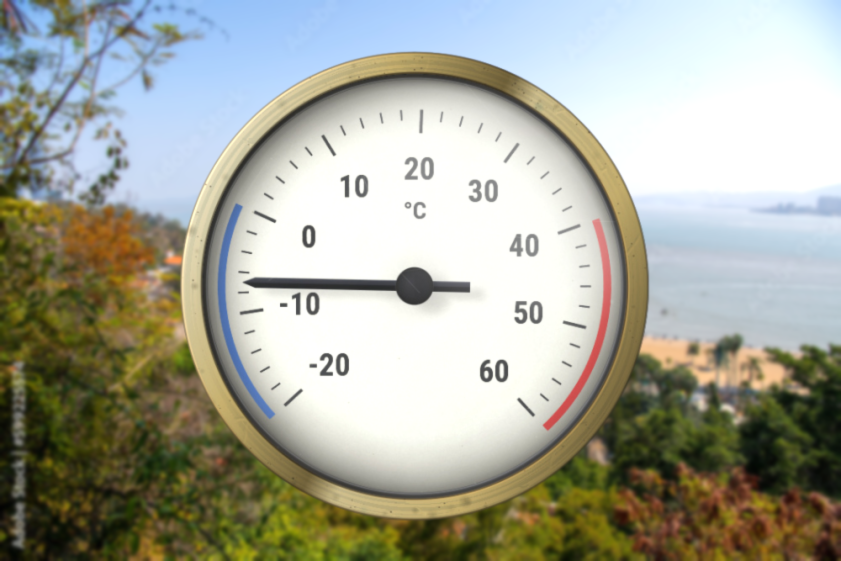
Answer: -7 °C
